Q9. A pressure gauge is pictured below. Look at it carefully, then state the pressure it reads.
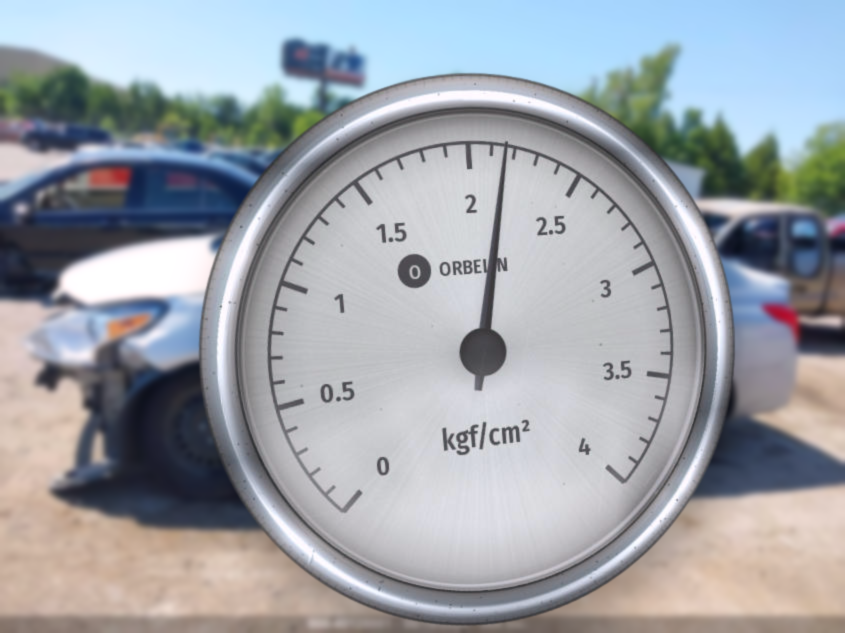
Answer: 2.15 kg/cm²
